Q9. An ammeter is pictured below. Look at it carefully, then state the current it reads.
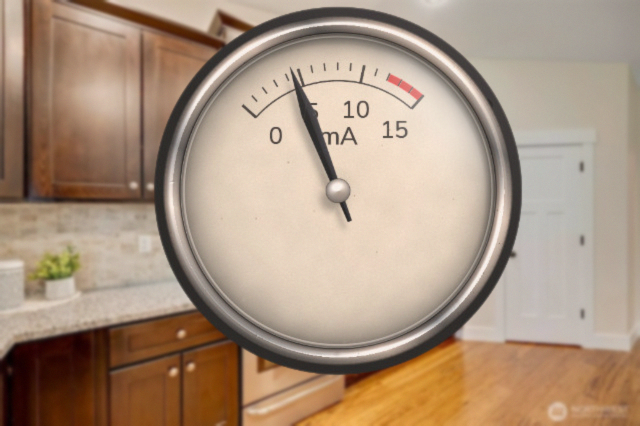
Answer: 4.5 mA
